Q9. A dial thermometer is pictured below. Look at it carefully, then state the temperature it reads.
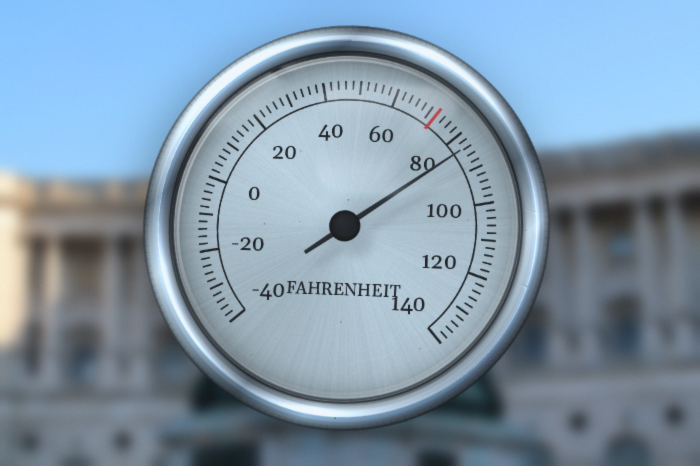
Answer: 84 °F
